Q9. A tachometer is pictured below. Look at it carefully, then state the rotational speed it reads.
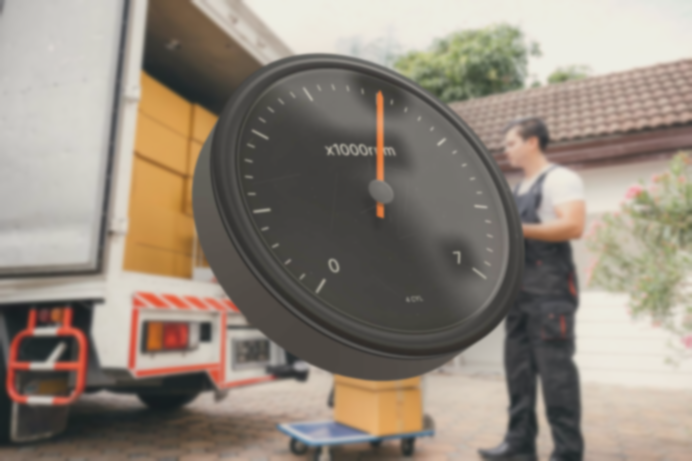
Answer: 4000 rpm
